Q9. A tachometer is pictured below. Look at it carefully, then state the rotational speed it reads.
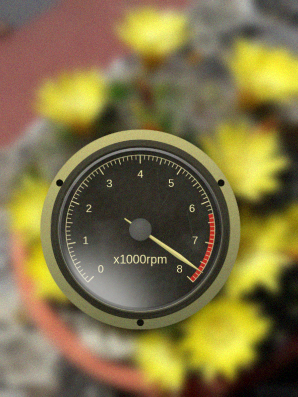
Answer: 7700 rpm
